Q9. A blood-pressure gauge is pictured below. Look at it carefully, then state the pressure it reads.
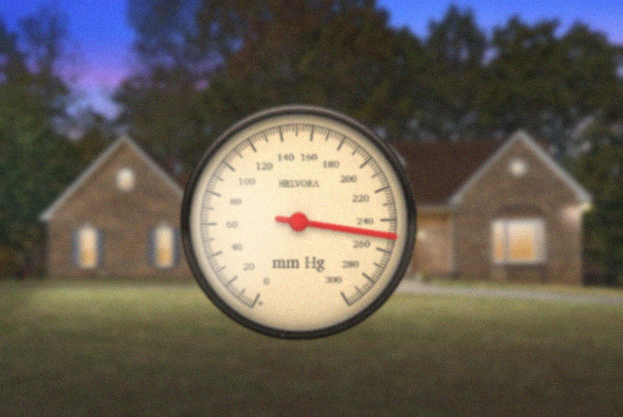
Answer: 250 mmHg
